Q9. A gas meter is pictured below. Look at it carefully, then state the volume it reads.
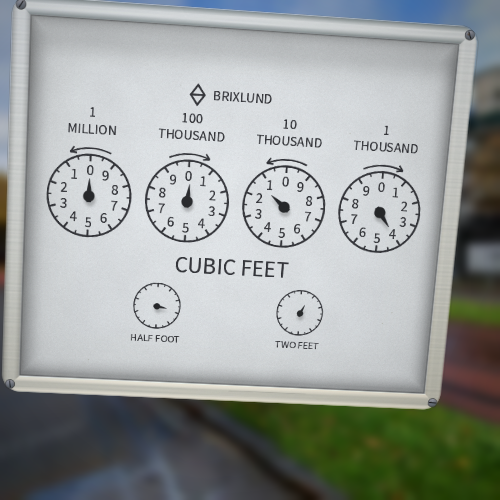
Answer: 1400 ft³
